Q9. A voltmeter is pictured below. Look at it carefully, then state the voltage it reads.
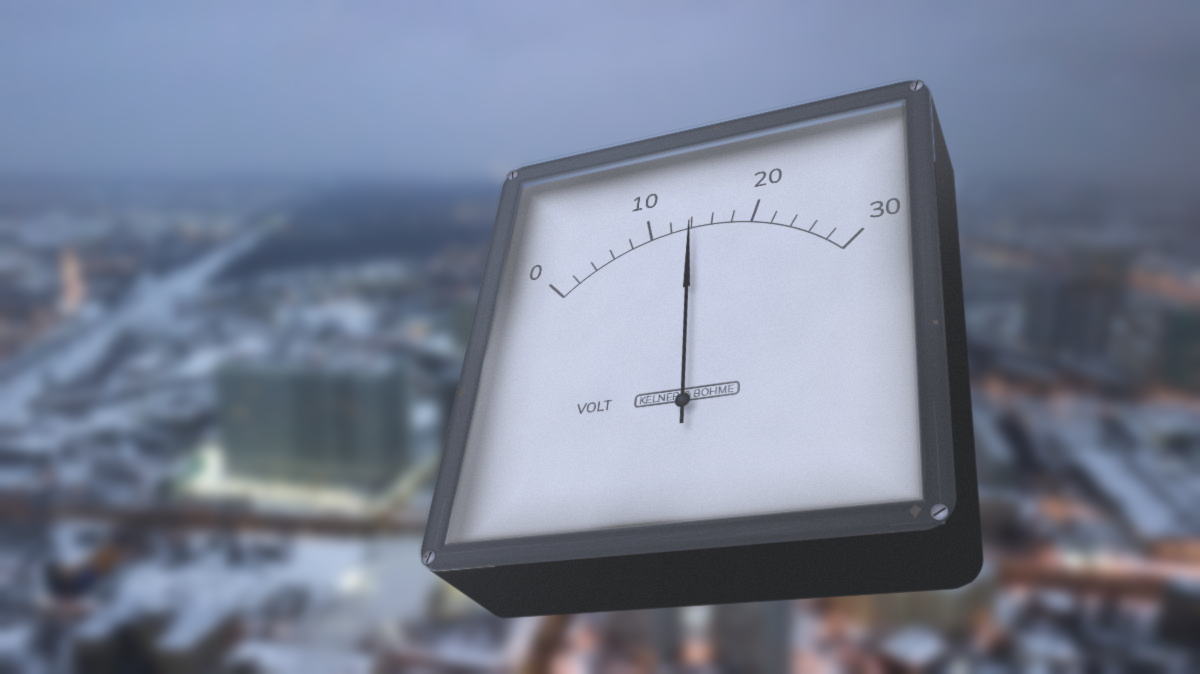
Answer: 14 V
